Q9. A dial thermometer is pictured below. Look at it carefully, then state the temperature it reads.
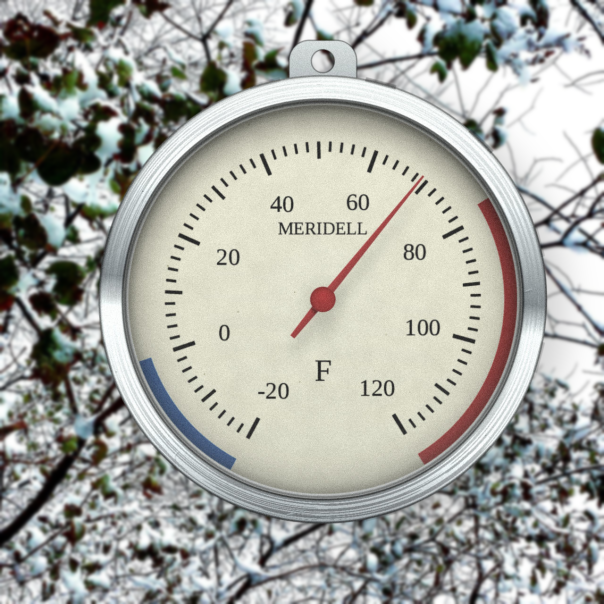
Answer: 69 °F
